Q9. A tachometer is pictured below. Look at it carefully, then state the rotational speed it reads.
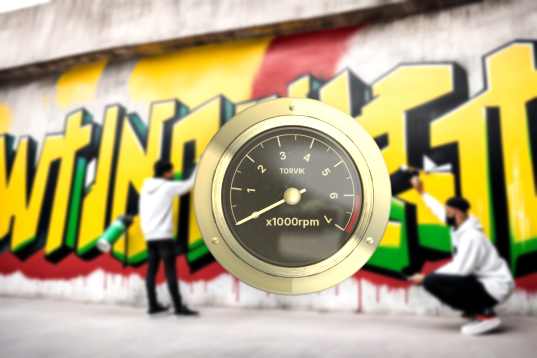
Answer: 0 rpm
